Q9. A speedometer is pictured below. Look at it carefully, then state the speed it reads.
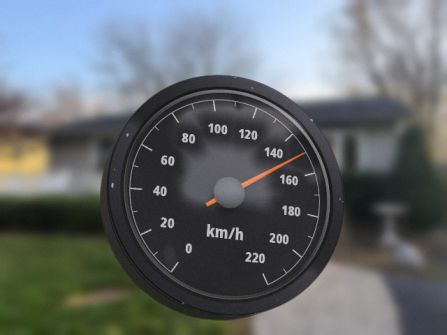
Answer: 150 km/h
